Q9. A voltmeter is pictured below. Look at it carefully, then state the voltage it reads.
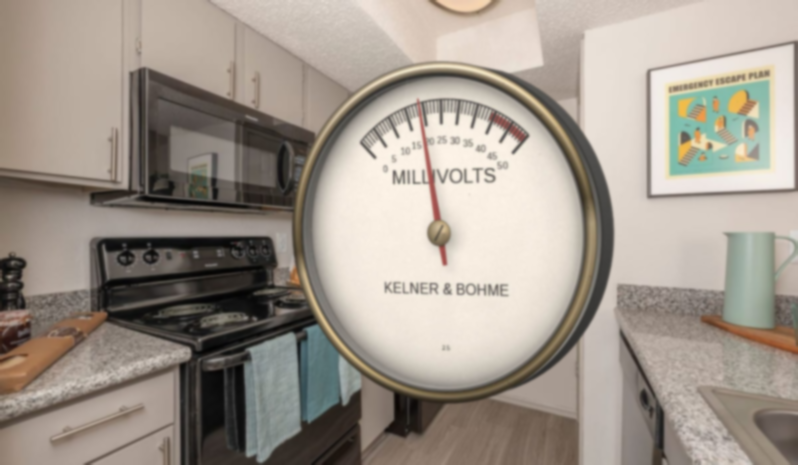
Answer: 20 mV
